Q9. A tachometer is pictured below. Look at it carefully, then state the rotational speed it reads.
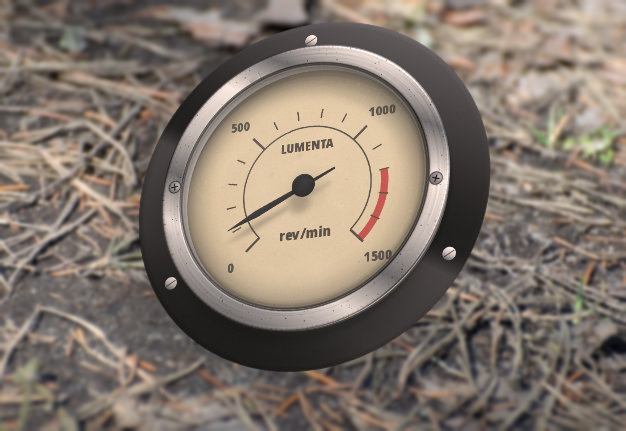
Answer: 100 rpm
